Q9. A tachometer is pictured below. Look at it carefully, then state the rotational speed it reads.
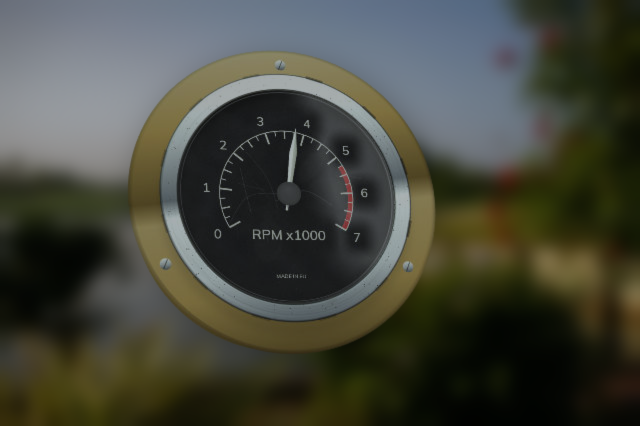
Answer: 3750 rpm
